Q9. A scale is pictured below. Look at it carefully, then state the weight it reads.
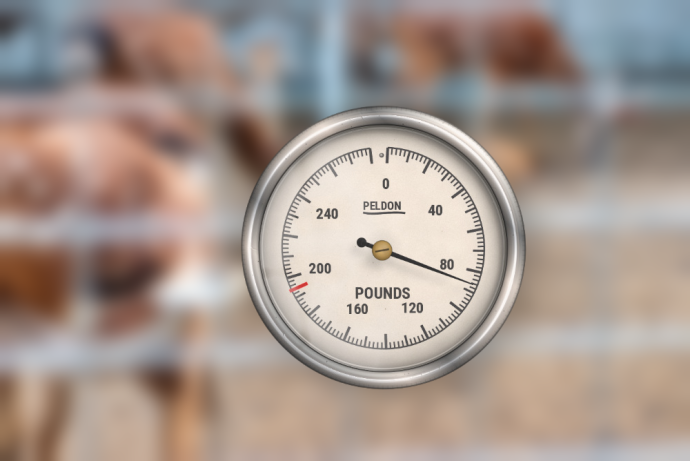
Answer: 86 lb
